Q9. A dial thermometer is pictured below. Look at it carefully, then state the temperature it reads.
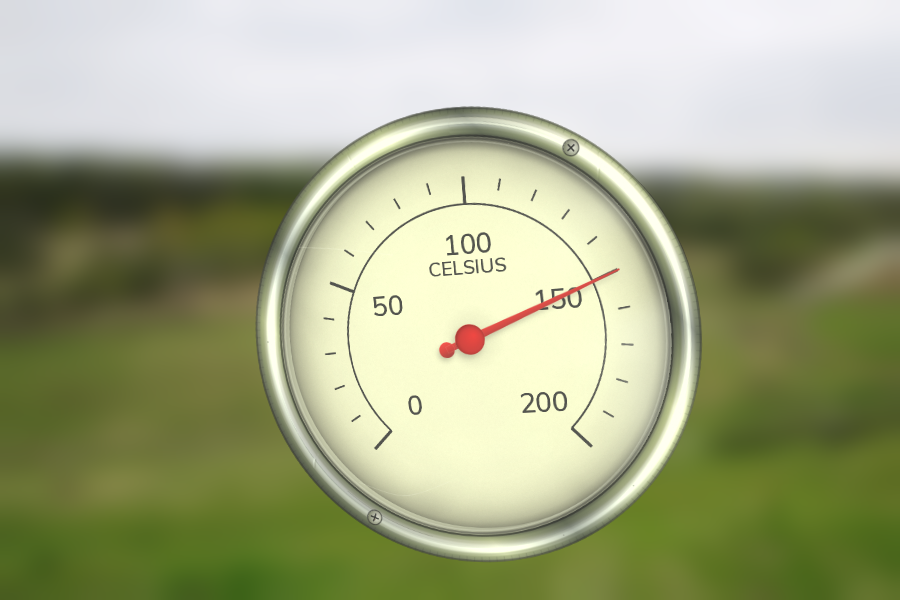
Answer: 150 °C
